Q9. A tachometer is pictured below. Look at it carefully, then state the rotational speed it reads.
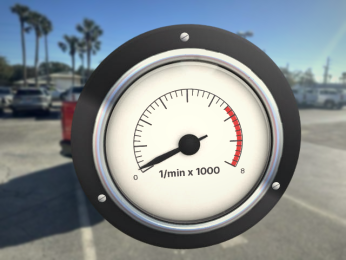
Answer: 200 rpm
